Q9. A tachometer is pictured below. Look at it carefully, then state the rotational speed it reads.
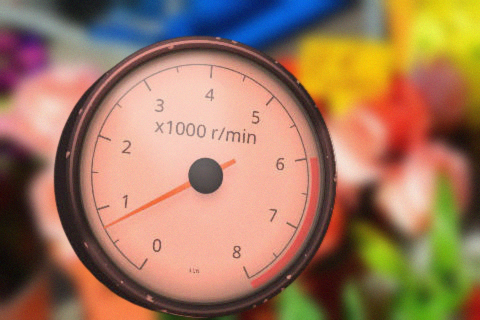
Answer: 750 rpm
